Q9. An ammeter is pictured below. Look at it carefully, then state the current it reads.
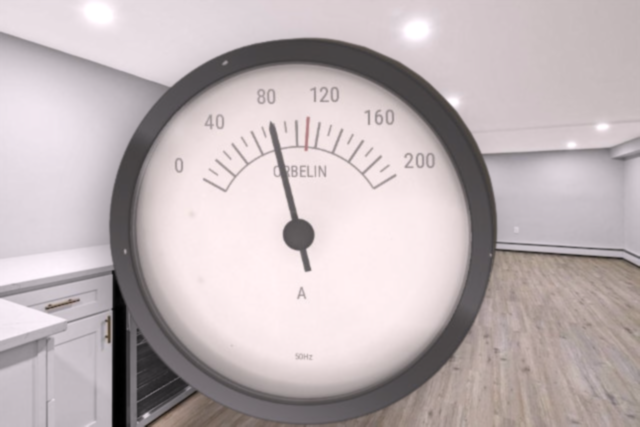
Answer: 80 A
